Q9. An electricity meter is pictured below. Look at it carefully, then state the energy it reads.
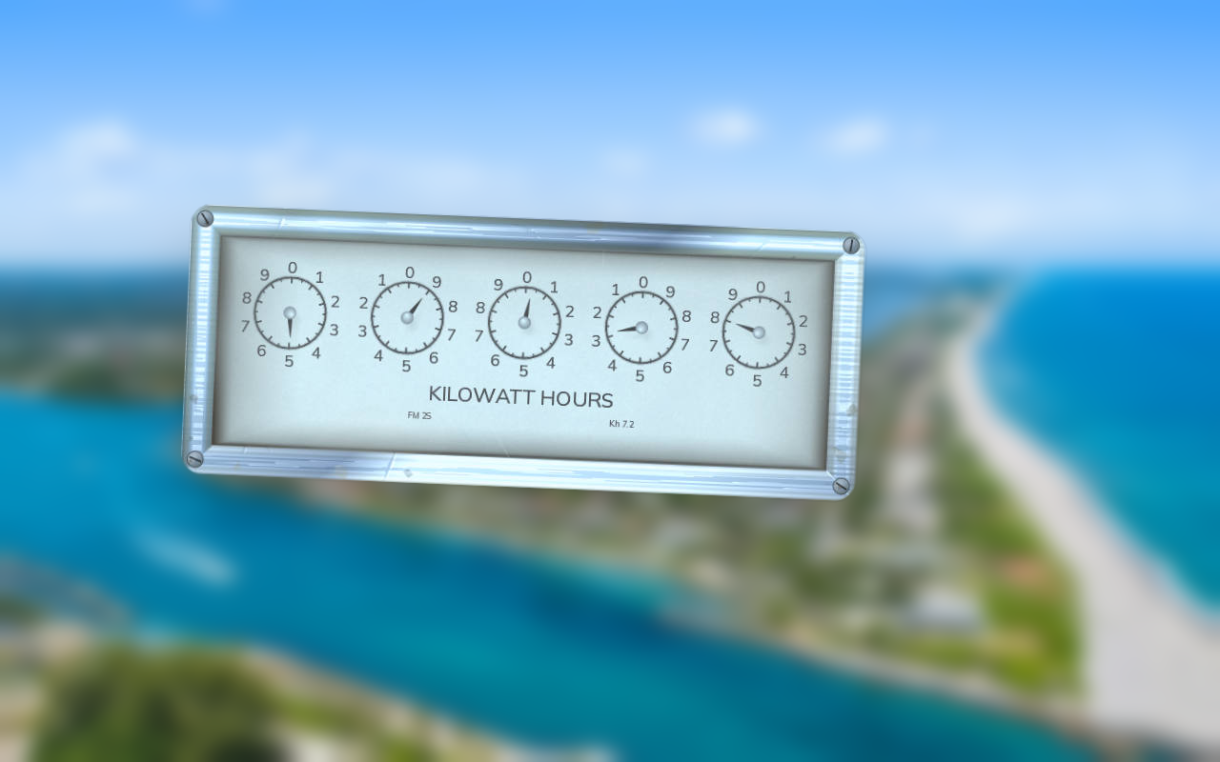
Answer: 49028 kWh
